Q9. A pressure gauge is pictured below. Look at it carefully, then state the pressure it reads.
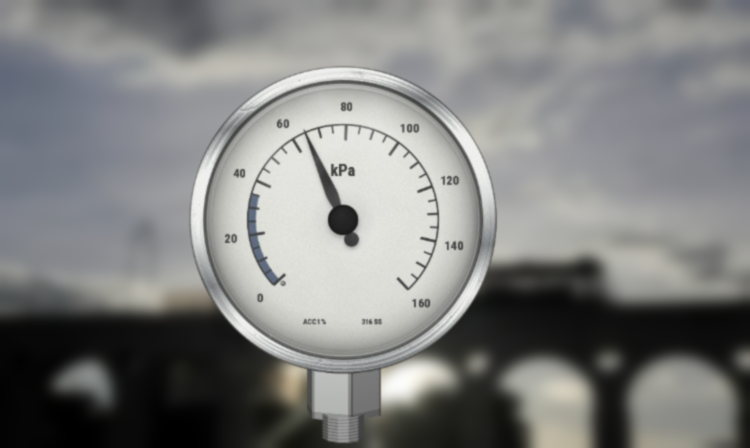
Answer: 65 kPa
